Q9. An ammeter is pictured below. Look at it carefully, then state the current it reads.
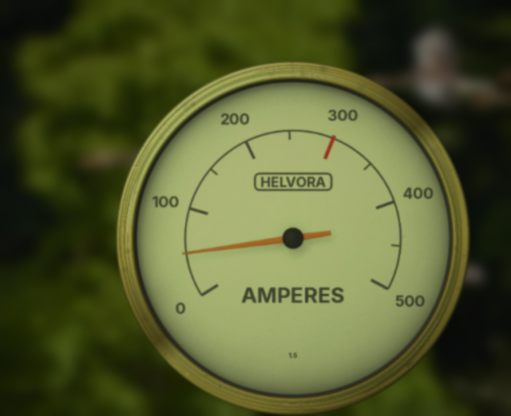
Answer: 50 A
